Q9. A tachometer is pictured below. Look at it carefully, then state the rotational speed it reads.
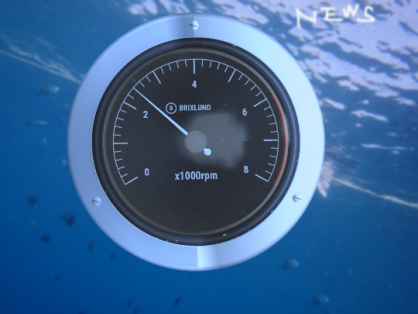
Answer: 2400 rpm
